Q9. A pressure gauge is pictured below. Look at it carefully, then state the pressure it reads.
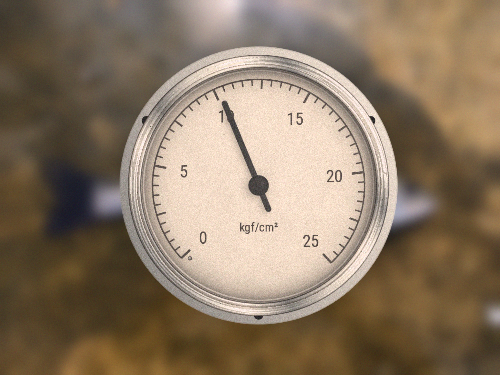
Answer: 10.25 kg/cm²
